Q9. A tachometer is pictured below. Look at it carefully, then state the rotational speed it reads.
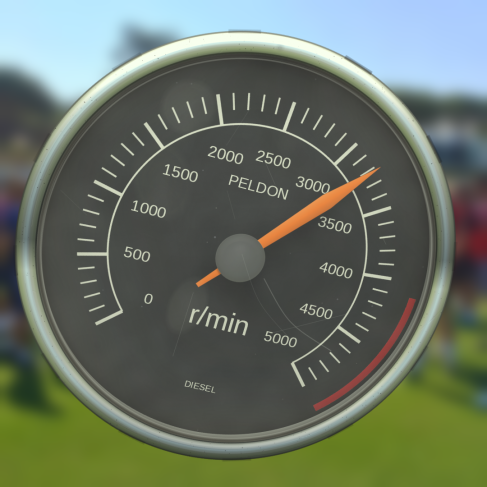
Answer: 3200 rpm
